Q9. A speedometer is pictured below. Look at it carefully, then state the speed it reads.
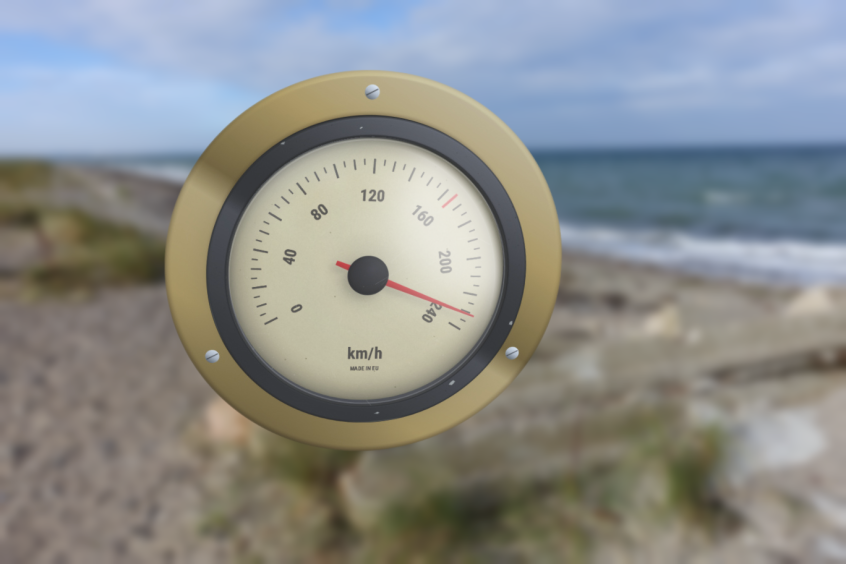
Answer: 230 km/h
